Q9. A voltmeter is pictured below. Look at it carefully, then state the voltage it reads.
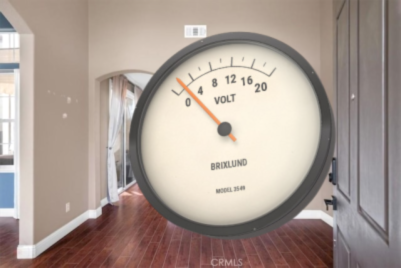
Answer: 2 V
